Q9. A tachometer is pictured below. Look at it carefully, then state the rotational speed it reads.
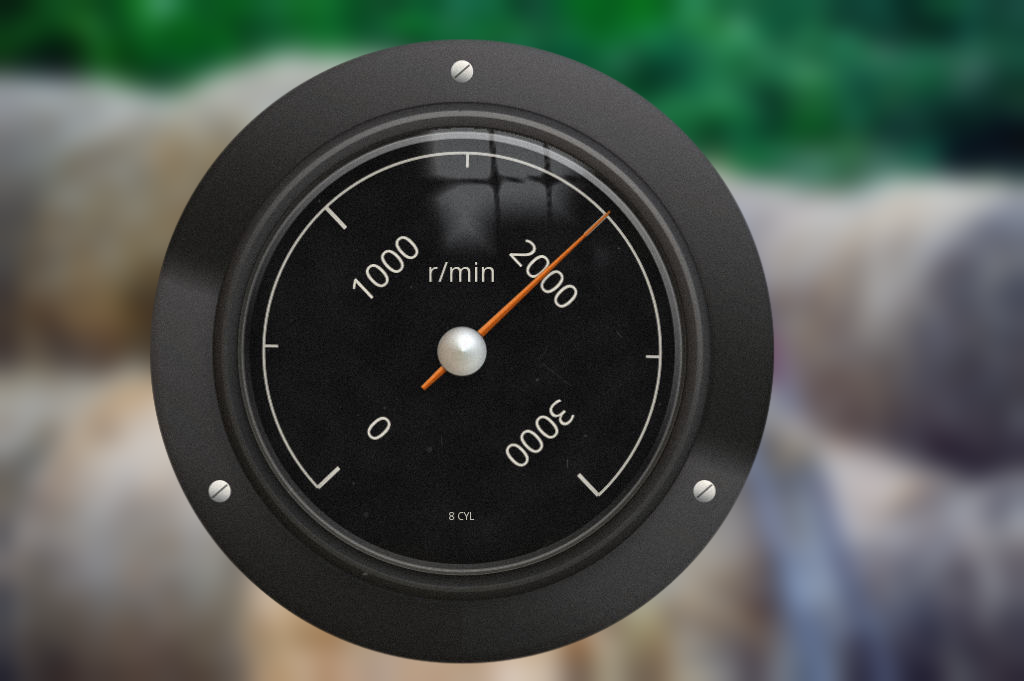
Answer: 2000 rpm
